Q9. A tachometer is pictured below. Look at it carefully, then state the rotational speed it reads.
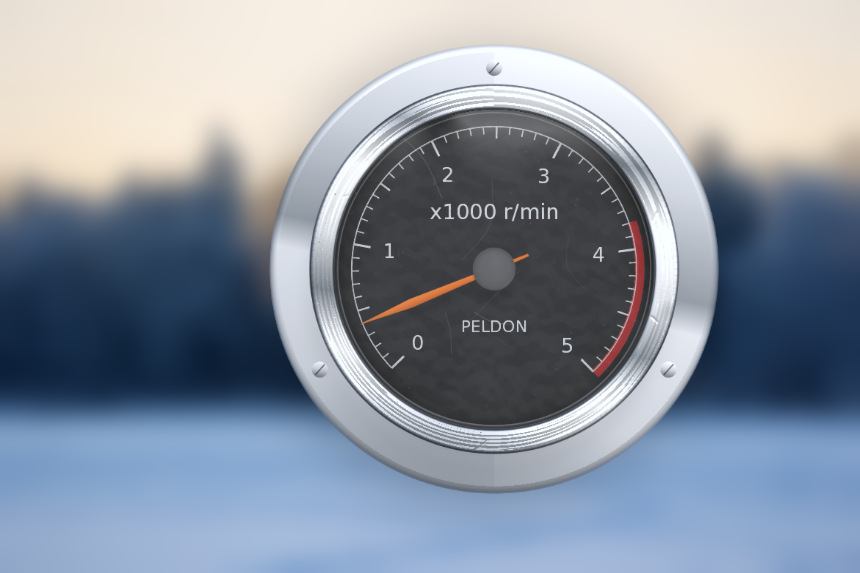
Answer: 400 rpm
